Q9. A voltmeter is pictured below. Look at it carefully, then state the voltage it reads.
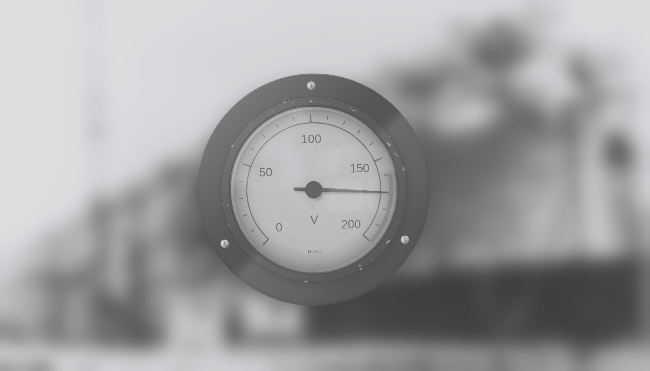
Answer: 170 V
